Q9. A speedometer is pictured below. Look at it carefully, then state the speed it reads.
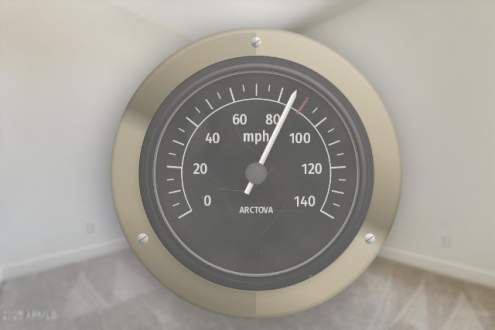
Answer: 85 mph
